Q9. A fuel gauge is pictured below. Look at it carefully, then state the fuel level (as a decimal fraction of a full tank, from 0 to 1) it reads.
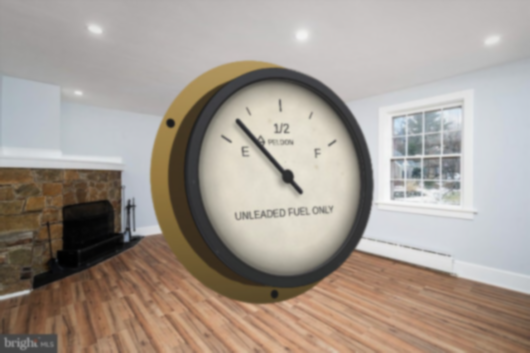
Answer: 0.125
